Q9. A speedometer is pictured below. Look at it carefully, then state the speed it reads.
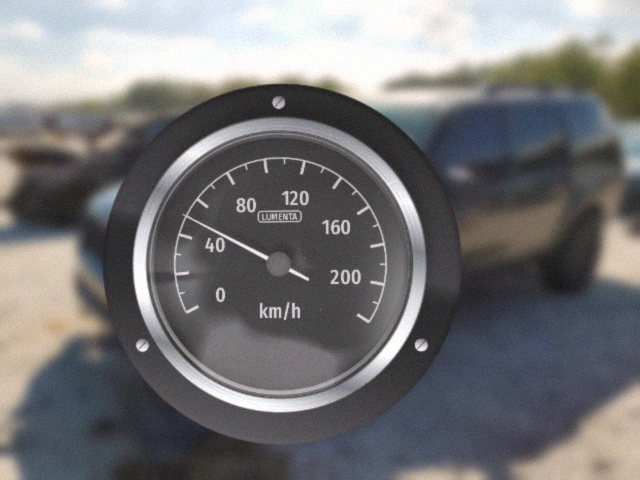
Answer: 50 km/h
